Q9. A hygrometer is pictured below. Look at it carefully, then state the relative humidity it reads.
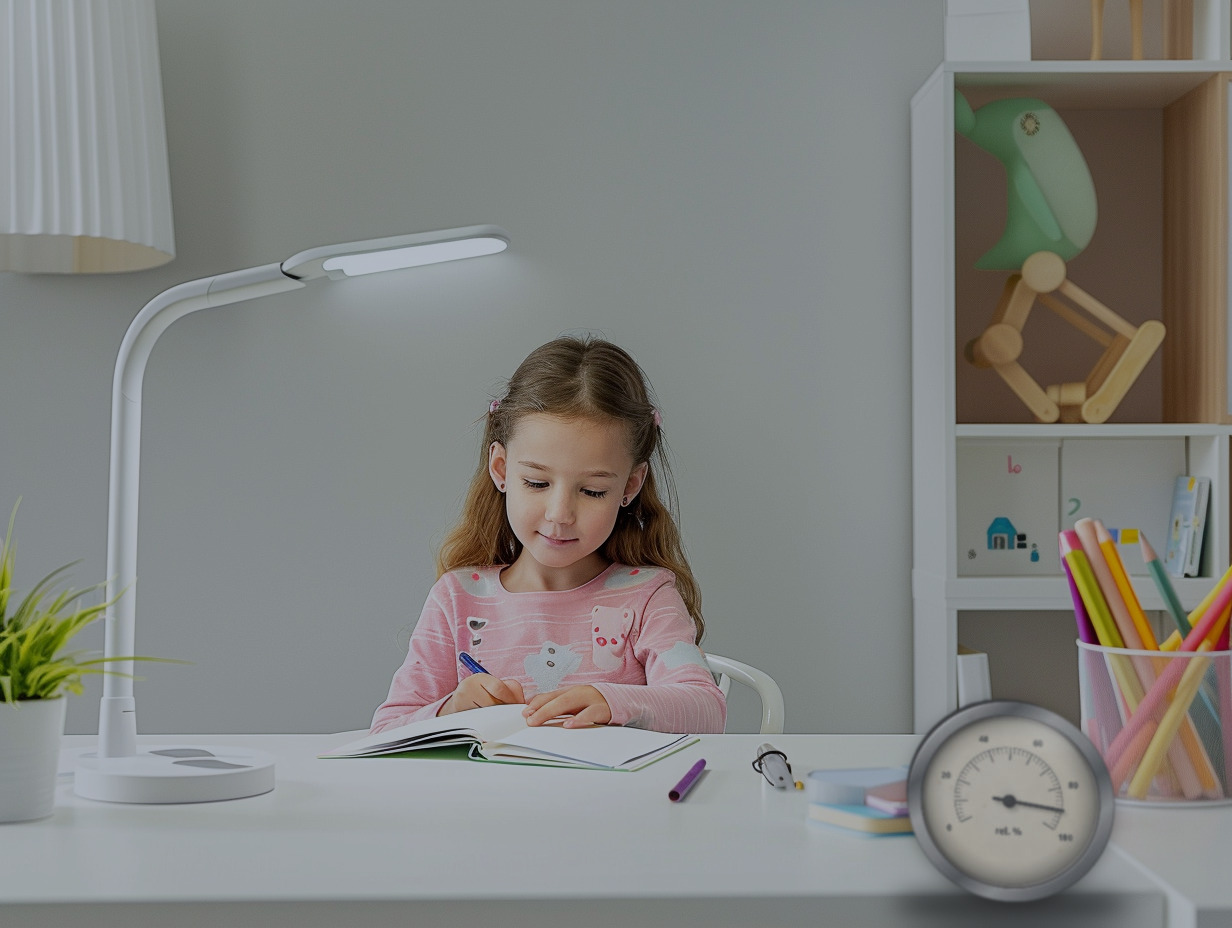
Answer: 90 %
